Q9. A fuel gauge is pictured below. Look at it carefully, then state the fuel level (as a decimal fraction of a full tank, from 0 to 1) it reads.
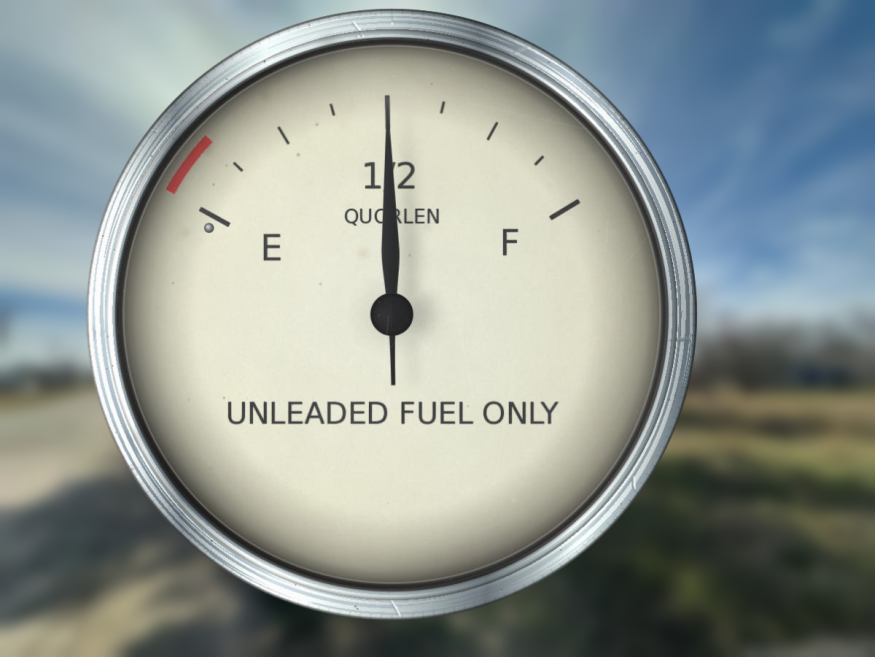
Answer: 0.5
